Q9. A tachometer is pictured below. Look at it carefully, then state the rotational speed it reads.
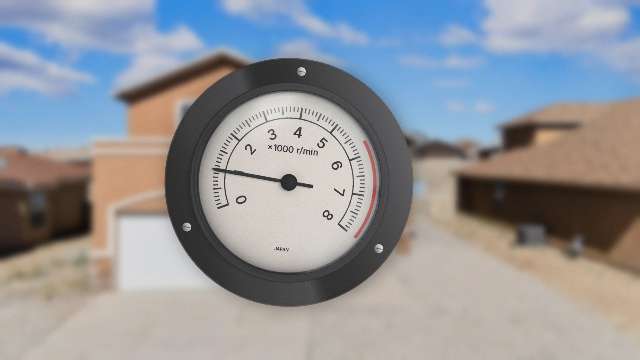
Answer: 1000 rpm
